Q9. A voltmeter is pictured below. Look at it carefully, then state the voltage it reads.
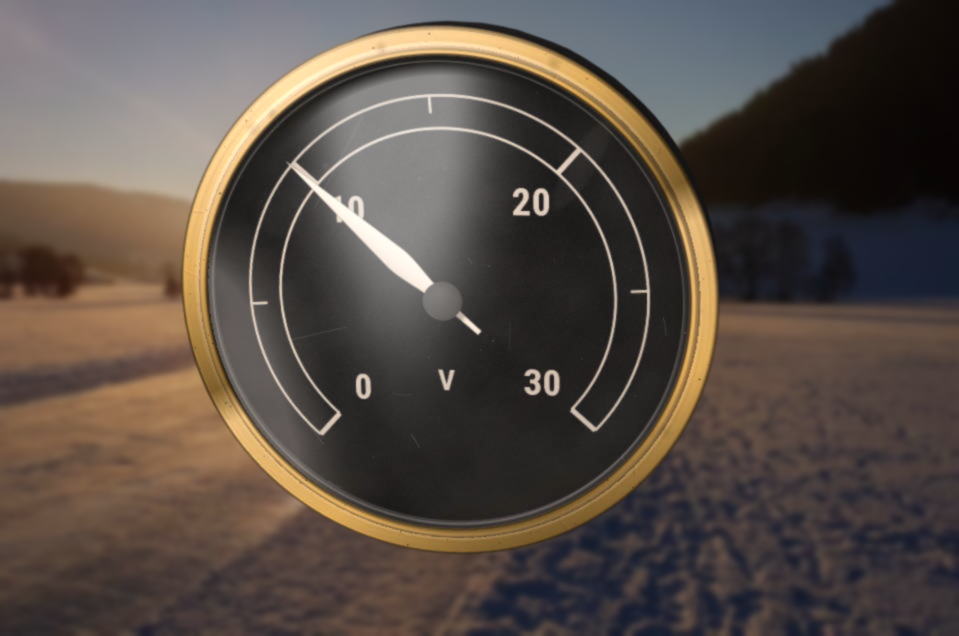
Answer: 10 V
